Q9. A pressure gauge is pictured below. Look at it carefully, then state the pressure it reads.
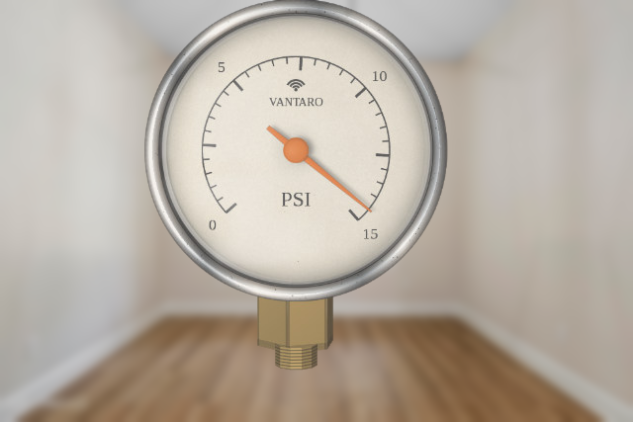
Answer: 14.5 psi
